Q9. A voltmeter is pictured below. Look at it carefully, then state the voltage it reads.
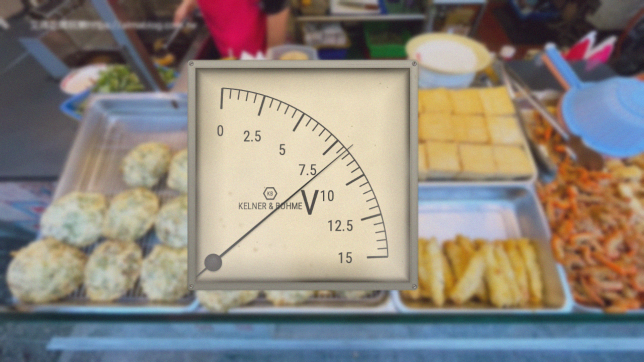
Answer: 8.25 V
